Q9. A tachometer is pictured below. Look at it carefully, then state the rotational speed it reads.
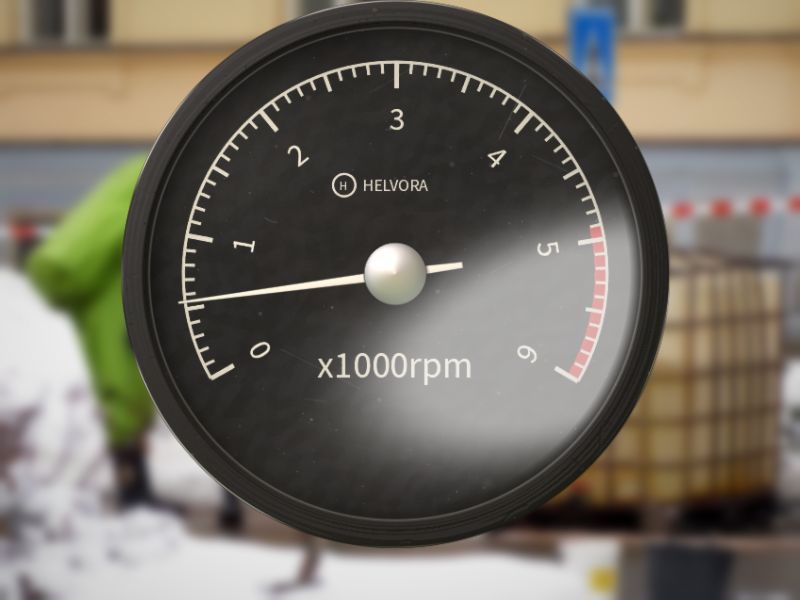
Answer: 550 rpm
